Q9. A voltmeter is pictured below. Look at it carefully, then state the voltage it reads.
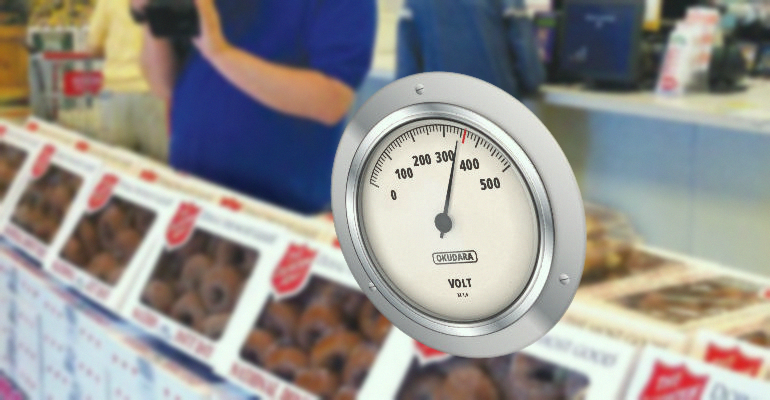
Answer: 350 V
